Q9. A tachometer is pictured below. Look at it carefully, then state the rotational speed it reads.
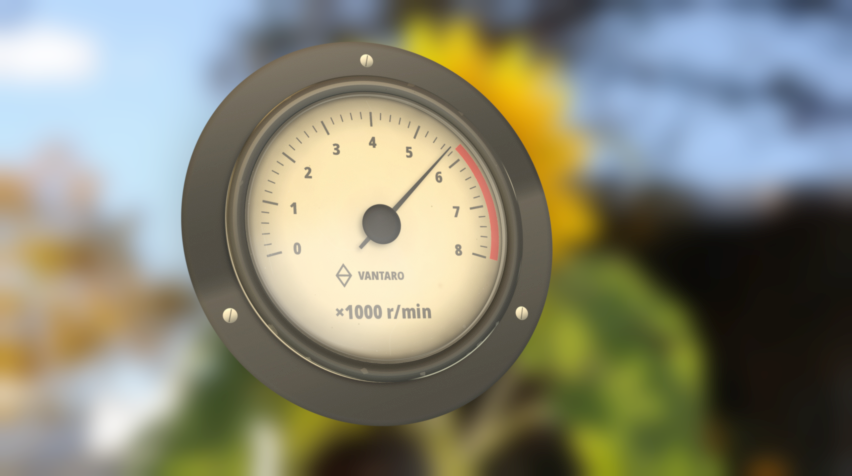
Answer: 5700 rpm
